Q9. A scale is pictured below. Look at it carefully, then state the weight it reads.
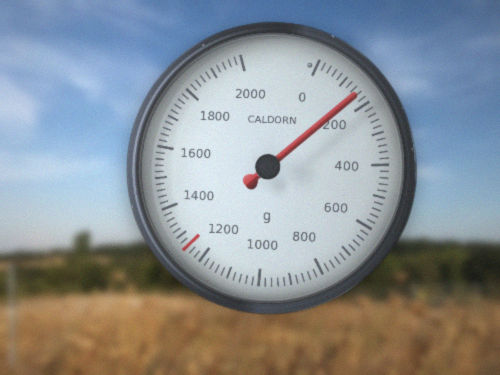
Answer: 160 g
